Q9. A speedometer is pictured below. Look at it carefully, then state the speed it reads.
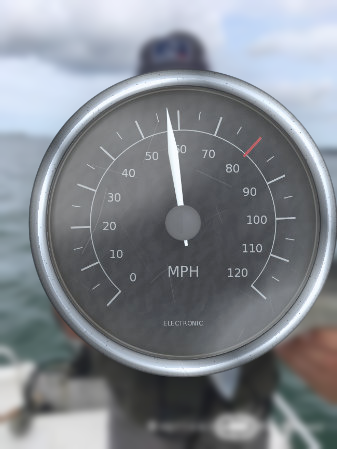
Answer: 57.5 mph
